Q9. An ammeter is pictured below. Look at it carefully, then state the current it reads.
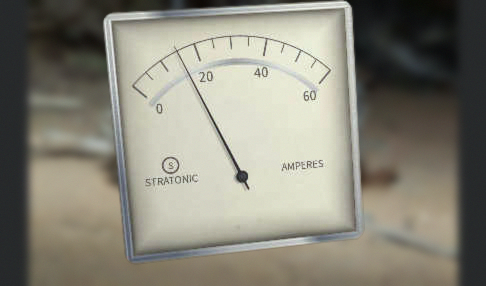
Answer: 15 A
